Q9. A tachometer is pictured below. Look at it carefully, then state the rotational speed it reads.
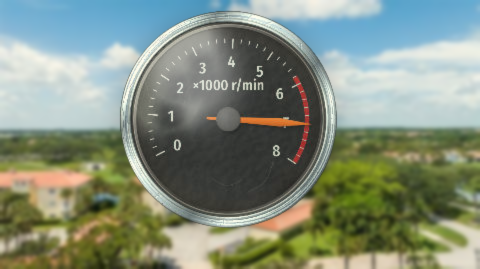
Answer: 7000 rpm
